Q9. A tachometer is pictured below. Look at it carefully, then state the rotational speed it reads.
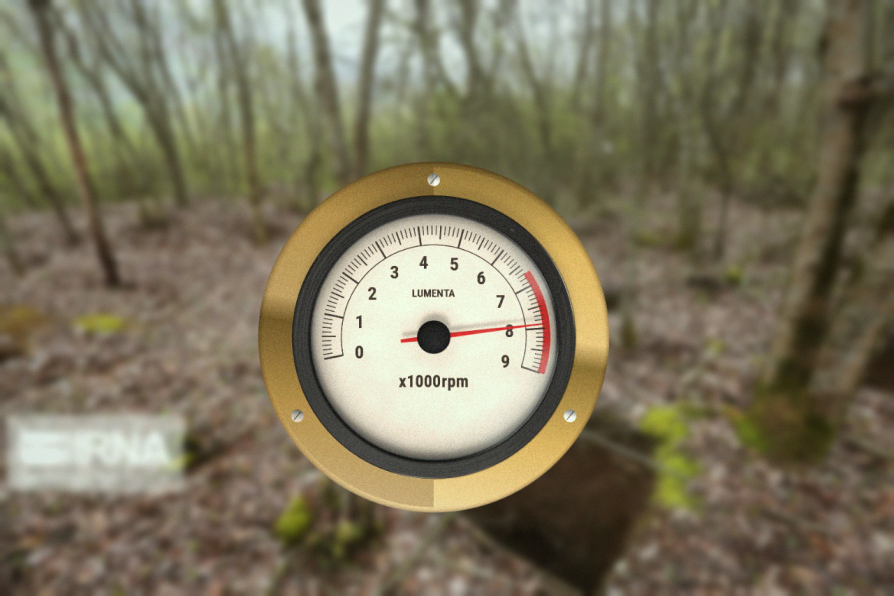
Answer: 7900 rpm
